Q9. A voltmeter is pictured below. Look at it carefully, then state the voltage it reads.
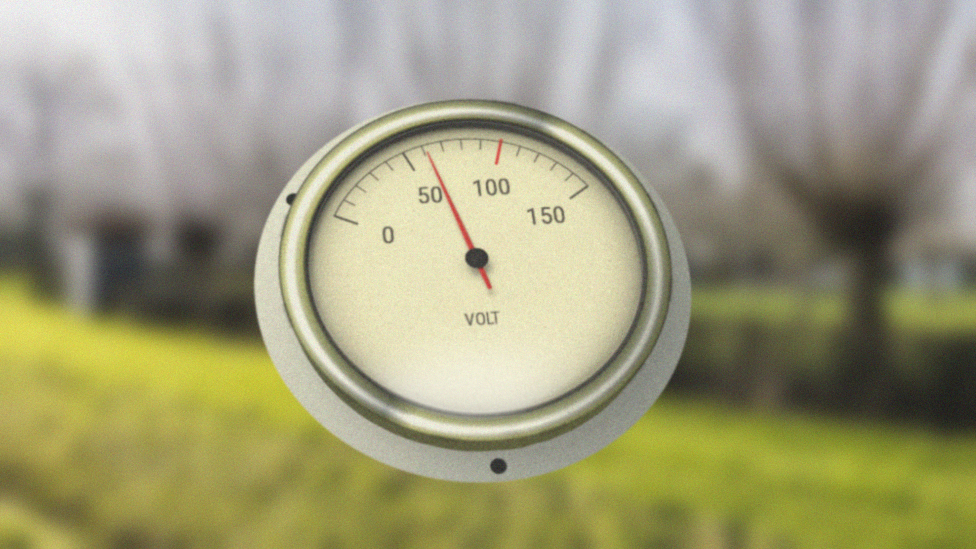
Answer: 60 V
